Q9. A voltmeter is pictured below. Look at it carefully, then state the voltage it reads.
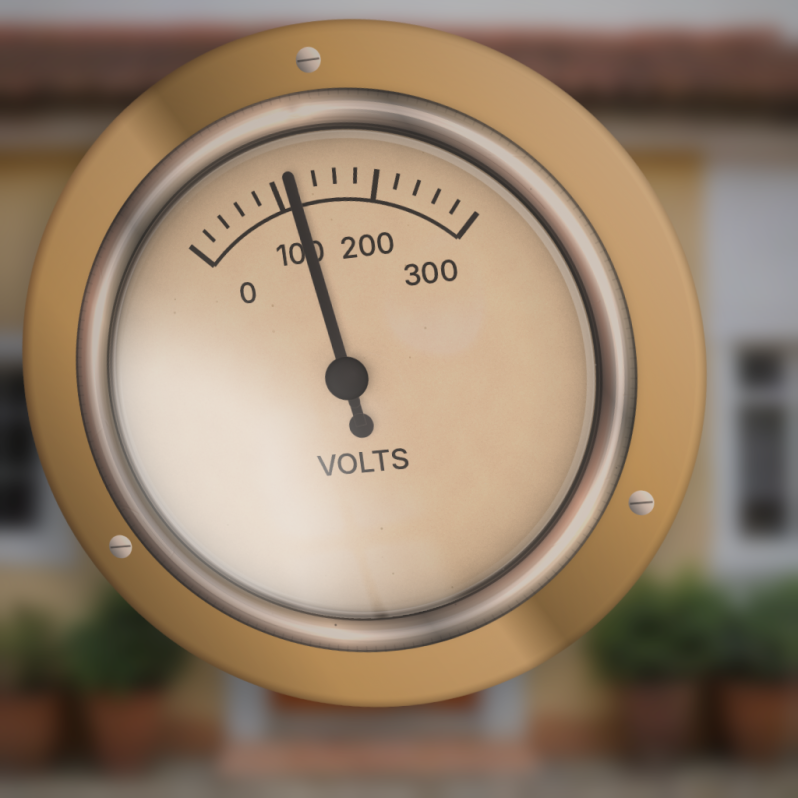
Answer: 120 V
